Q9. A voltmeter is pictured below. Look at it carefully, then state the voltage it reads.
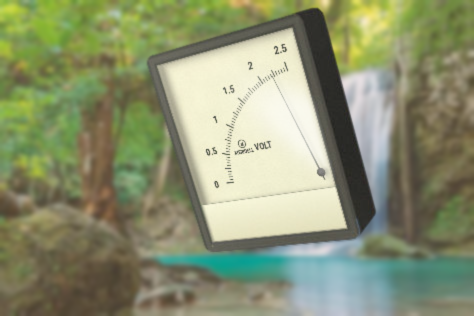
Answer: 2.25 V
